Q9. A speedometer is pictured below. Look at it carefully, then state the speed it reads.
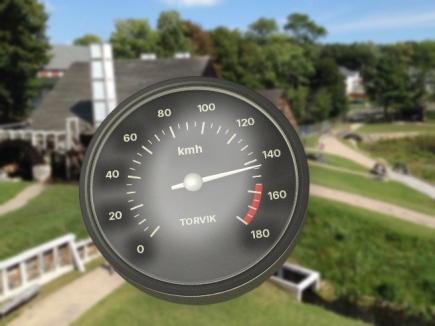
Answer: 145 km/h
